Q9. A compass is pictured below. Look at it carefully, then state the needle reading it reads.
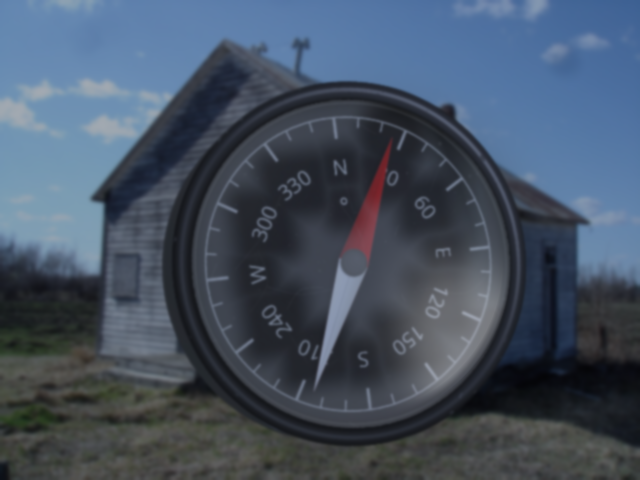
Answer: 25 °
